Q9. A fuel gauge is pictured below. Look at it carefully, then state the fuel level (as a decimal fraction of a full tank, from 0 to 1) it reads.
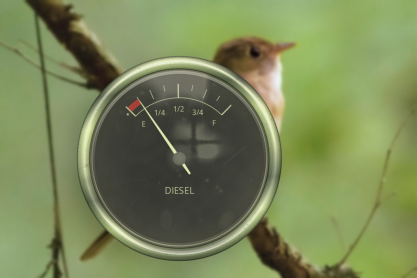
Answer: 0.125
